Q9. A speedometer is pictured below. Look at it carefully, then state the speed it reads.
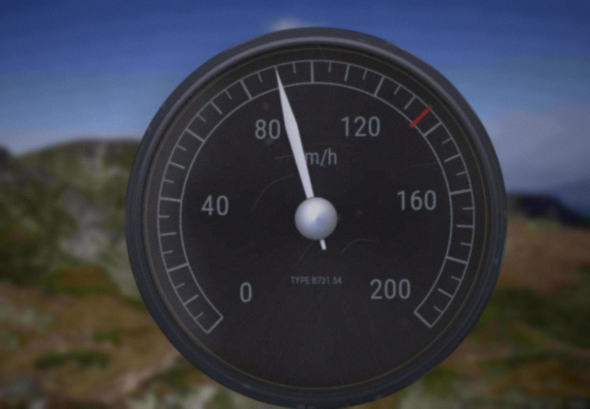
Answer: 90 km/h
